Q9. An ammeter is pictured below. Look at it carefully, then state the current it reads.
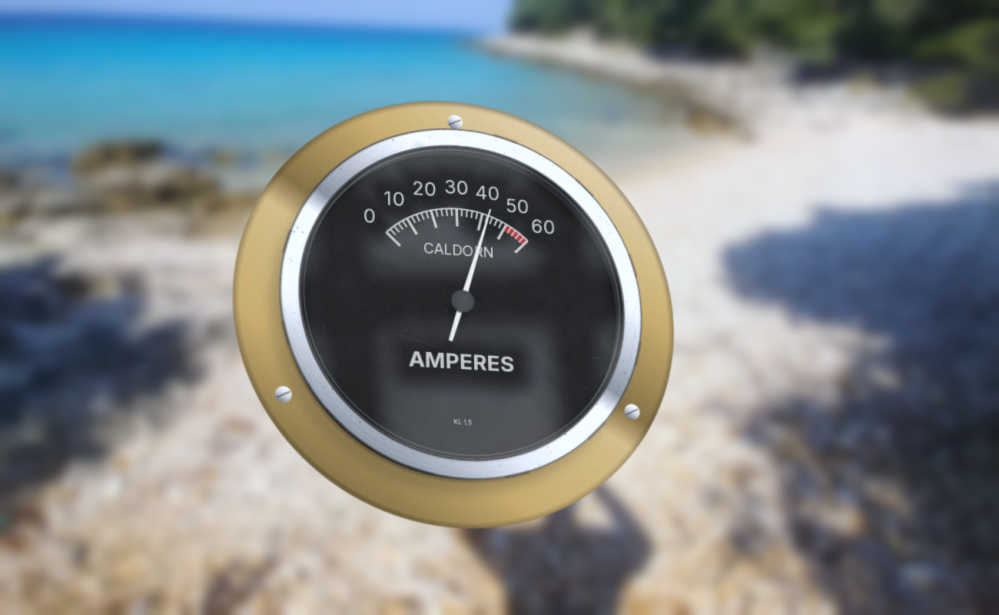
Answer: 42 A
